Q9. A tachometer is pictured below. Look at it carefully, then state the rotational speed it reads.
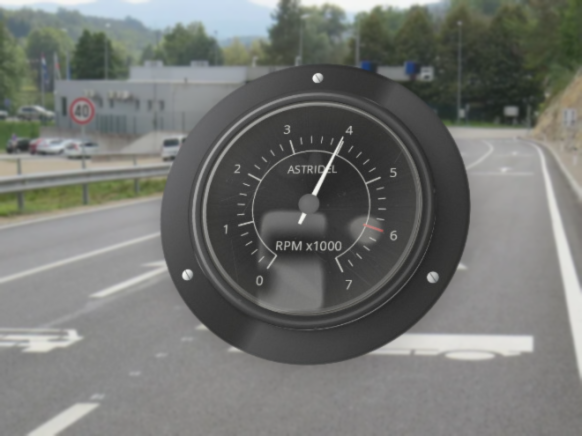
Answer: 4000 rpm
